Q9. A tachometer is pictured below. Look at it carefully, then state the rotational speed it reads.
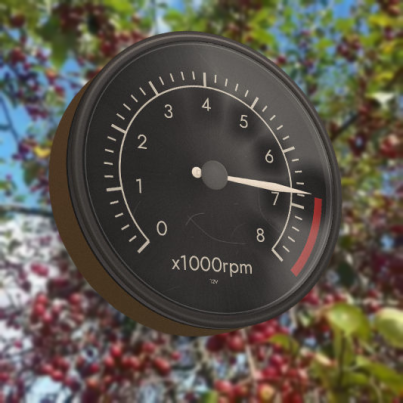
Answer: 6800 rpm
